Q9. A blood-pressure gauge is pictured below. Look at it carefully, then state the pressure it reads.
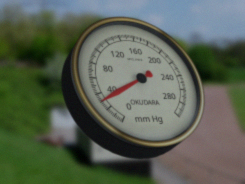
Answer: 30 mmHg
